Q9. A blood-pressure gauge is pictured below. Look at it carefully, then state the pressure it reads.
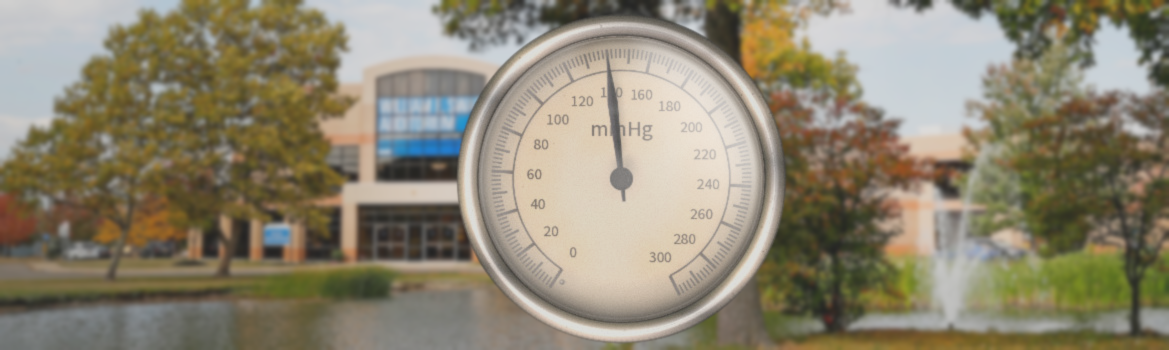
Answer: 140 mmHg
